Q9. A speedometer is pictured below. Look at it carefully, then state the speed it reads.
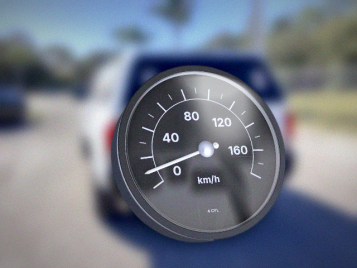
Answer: 10 km/h
